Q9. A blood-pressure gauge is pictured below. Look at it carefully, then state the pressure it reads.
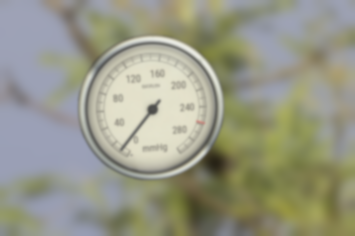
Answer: 10 mmHg
